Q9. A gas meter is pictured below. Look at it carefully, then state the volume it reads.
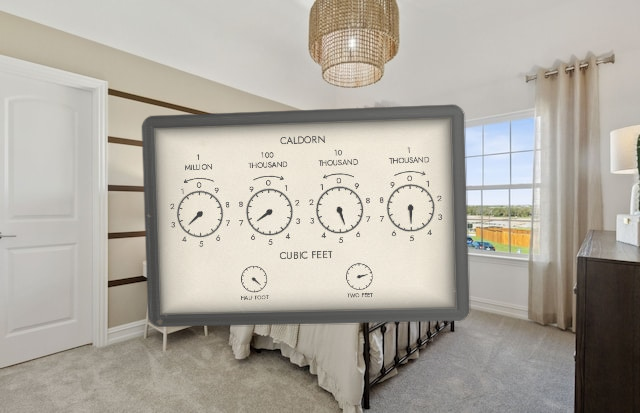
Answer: 365500 ft³
